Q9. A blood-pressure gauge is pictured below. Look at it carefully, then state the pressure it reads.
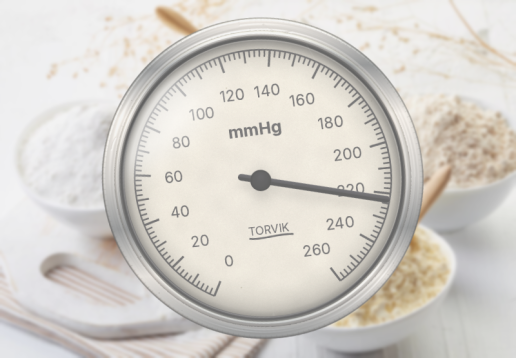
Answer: 222 mmHg
